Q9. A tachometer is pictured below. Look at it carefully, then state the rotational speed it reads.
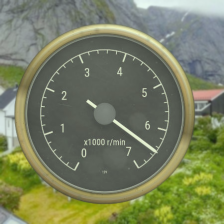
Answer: 6500 rpm
